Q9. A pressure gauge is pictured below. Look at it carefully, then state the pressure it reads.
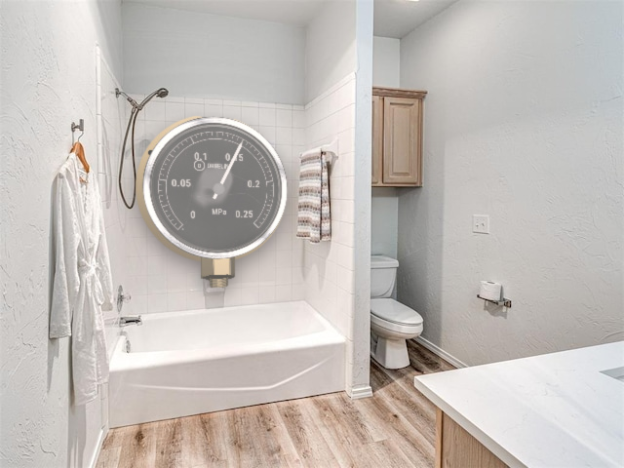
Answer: 0.15 MPa
